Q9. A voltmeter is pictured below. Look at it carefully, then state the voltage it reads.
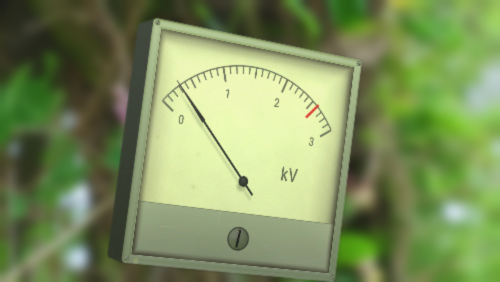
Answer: 0.3 kV
